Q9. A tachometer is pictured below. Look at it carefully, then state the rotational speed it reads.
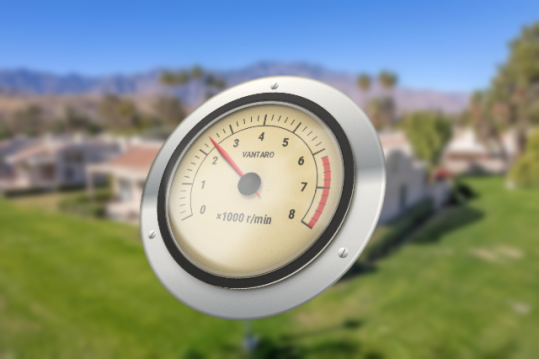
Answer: 2400 rpm
